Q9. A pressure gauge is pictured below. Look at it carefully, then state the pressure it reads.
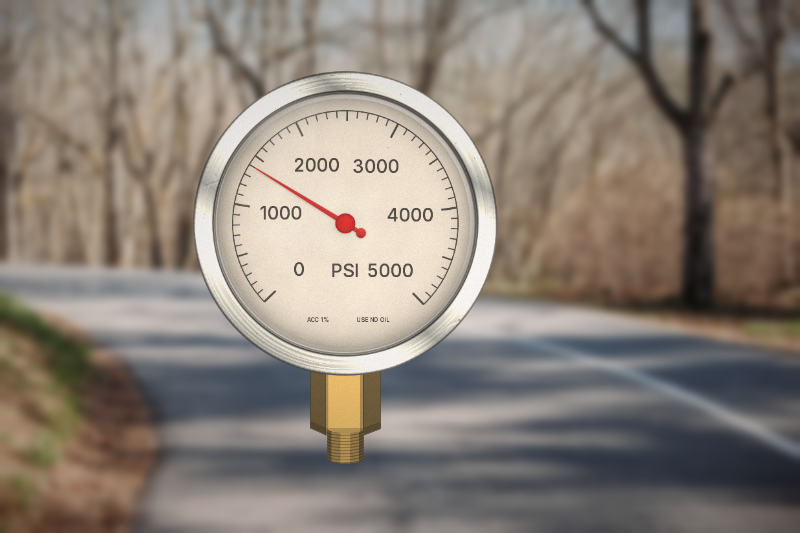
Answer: 1400 psi
